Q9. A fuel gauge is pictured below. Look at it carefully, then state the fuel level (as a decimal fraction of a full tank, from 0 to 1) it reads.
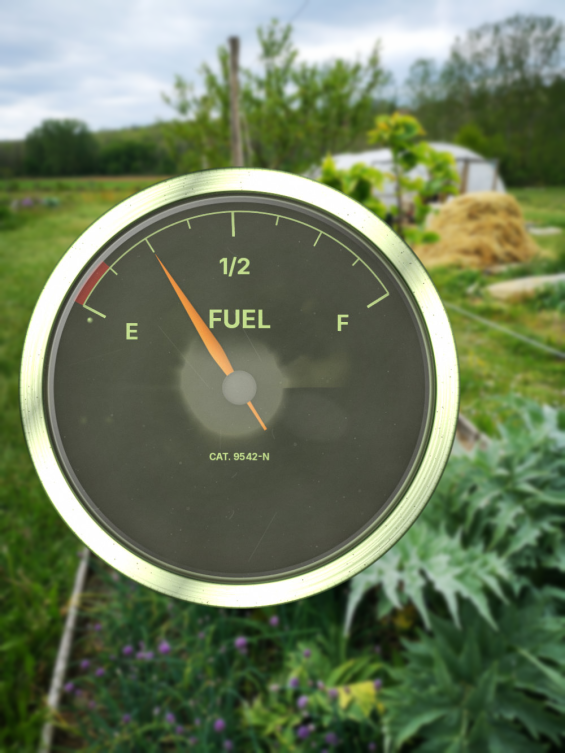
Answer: 0.25
